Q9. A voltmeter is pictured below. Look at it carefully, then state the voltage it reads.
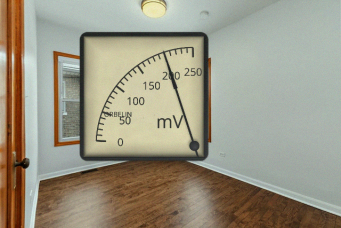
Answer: 200 mV
